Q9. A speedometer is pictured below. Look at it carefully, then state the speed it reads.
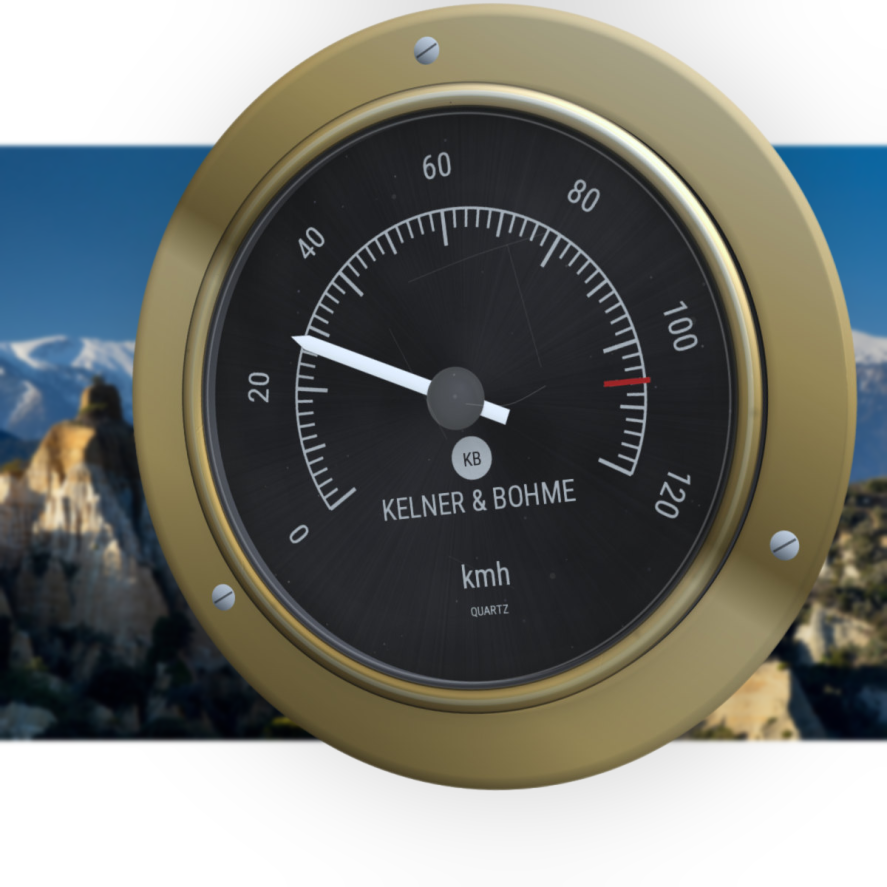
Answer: 28 km/h
